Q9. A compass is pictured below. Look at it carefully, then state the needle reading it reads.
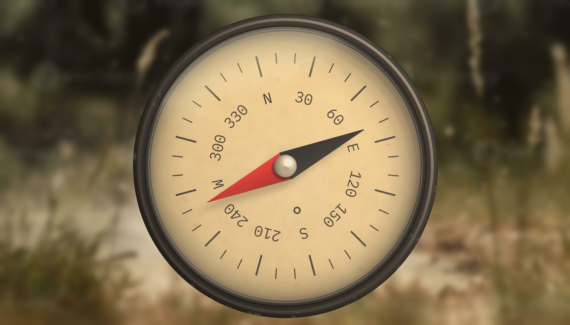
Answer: 260 °
